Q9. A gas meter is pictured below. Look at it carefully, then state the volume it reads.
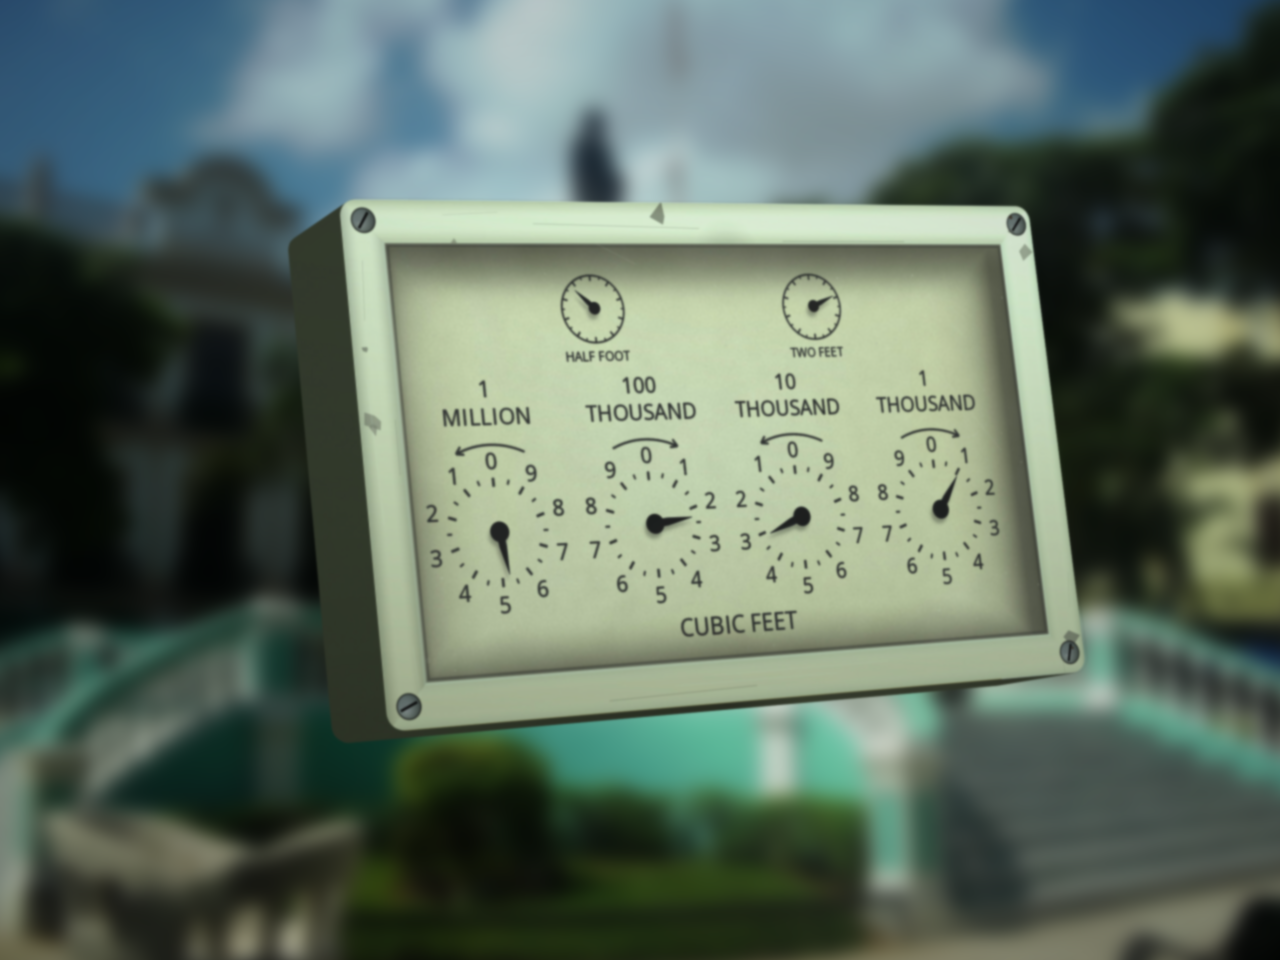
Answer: 523100 ft³
